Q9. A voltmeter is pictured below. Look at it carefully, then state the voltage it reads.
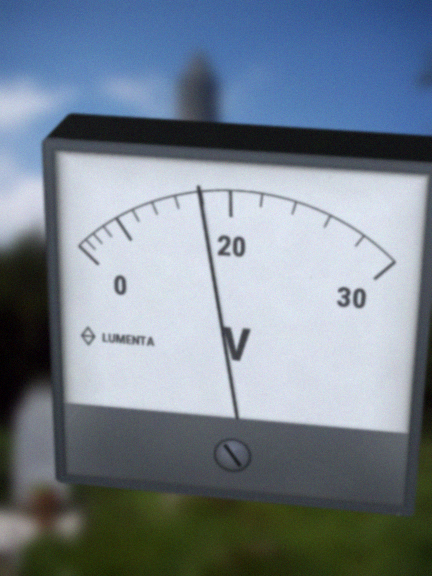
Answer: 18 V
